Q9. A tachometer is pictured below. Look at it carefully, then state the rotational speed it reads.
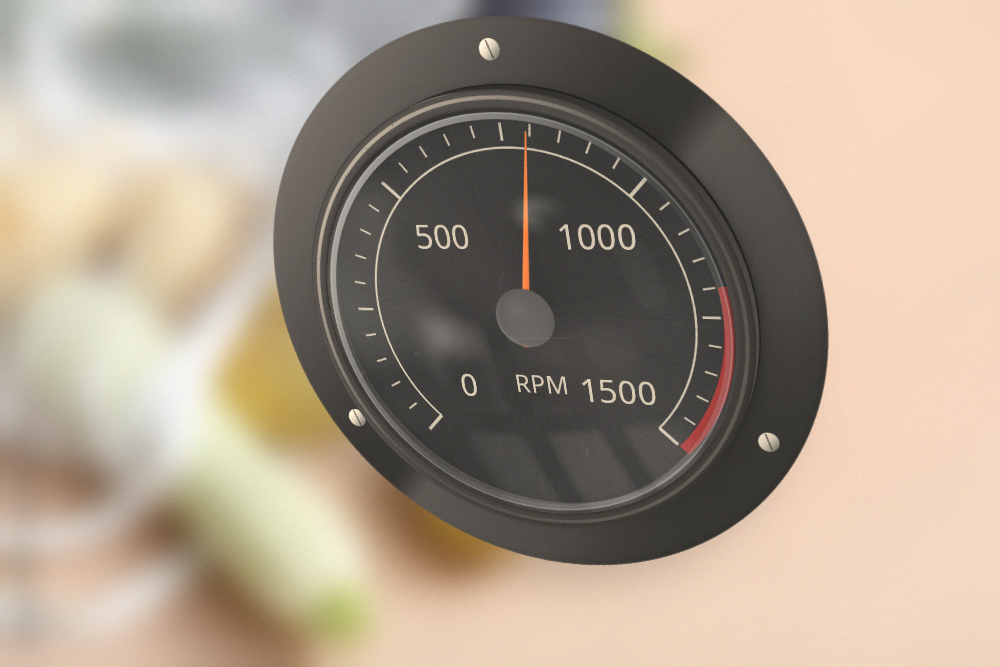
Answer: 800 rpm
